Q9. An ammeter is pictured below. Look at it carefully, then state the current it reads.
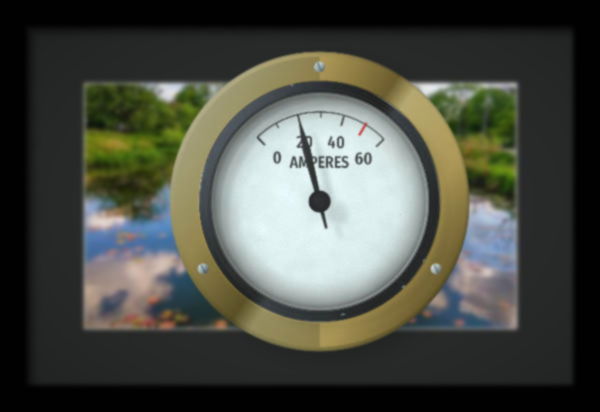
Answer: 20 A
